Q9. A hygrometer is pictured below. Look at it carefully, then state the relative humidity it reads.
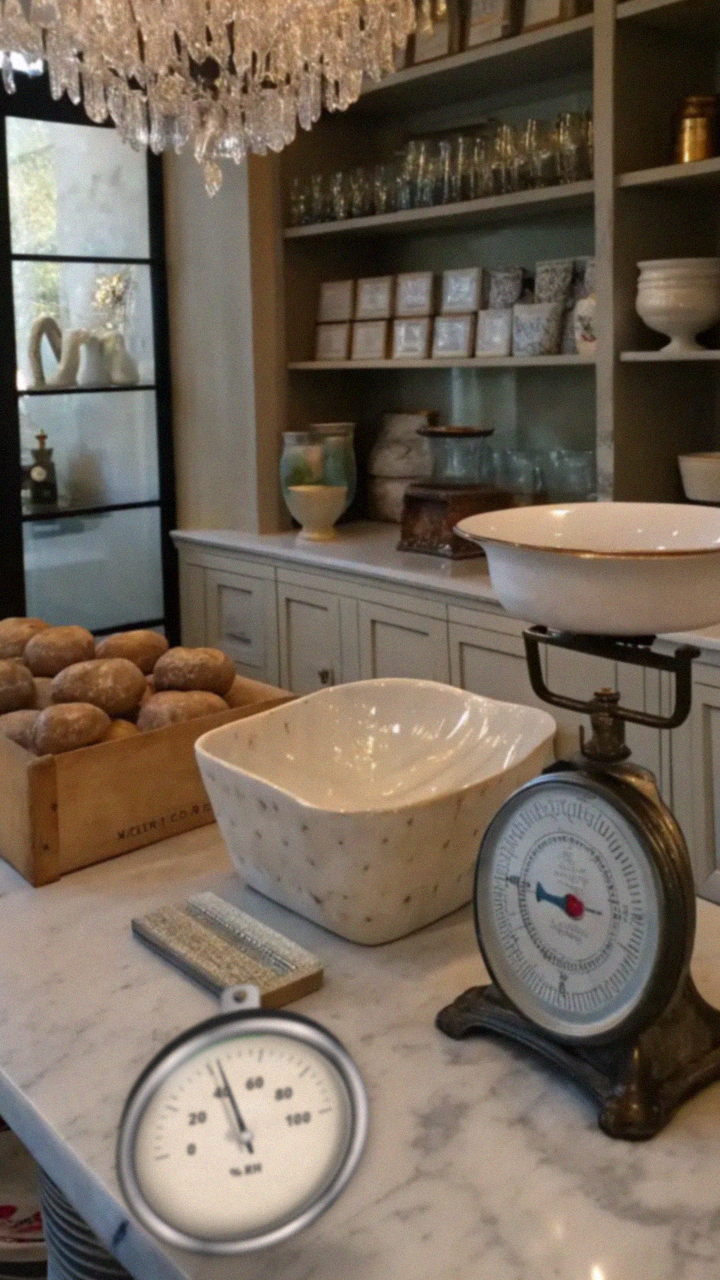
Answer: 44 %
